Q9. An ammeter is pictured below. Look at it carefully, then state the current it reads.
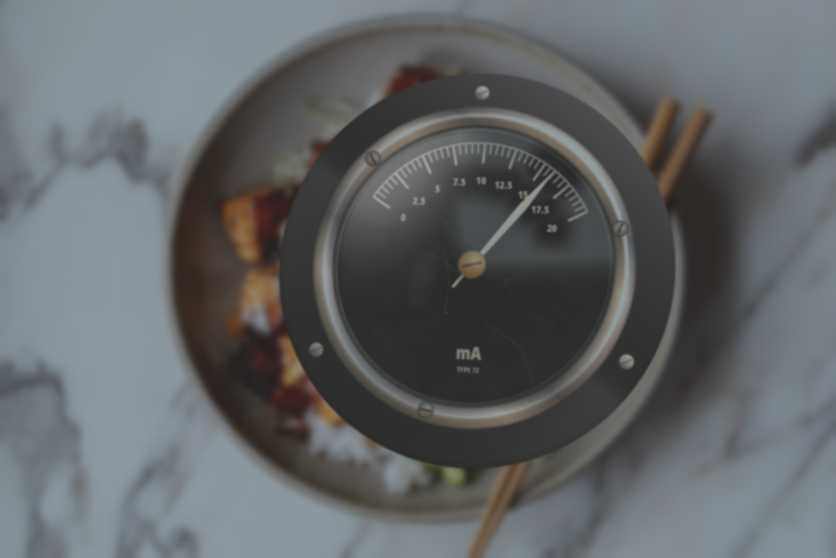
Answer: 16 mA
